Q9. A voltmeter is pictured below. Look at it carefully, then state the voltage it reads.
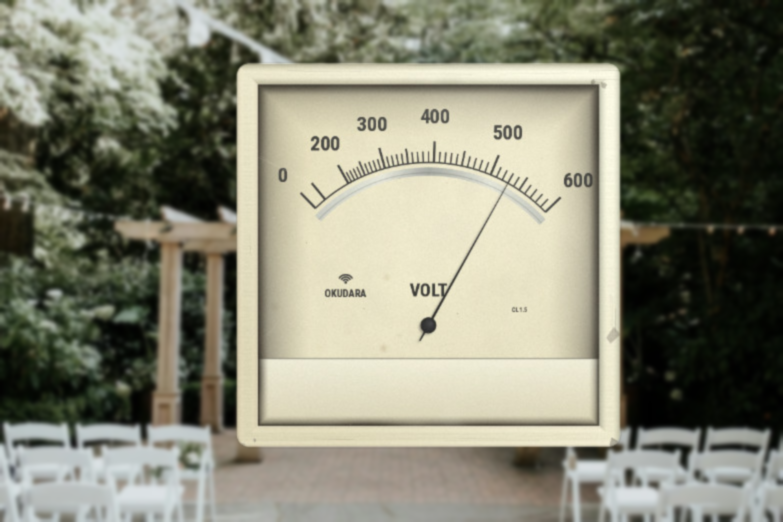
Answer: 530 V
